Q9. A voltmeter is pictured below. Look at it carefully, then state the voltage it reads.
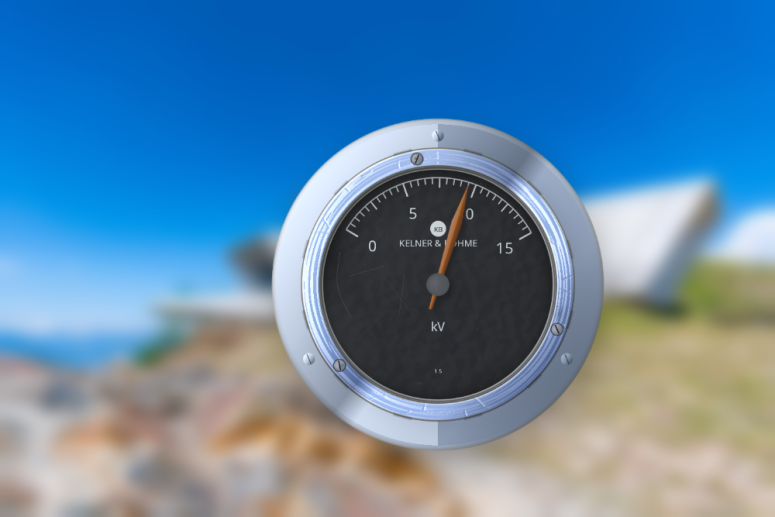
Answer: 9.5 kV
